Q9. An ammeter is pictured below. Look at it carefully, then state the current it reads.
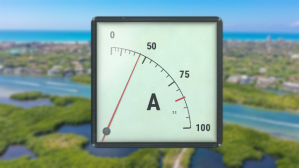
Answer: 45 A
